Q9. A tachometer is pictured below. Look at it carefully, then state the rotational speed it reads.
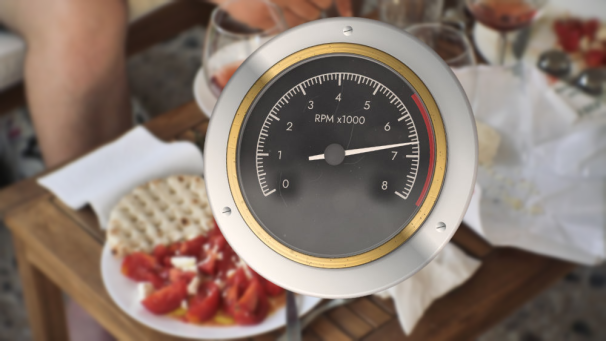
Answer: 6700 rpm
